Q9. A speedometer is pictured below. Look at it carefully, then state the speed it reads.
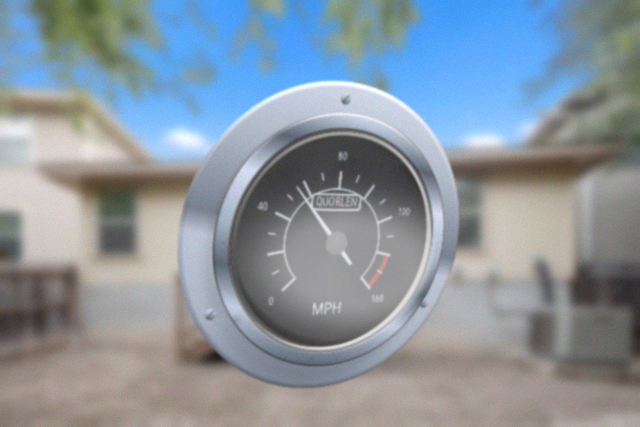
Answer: 55 mph
